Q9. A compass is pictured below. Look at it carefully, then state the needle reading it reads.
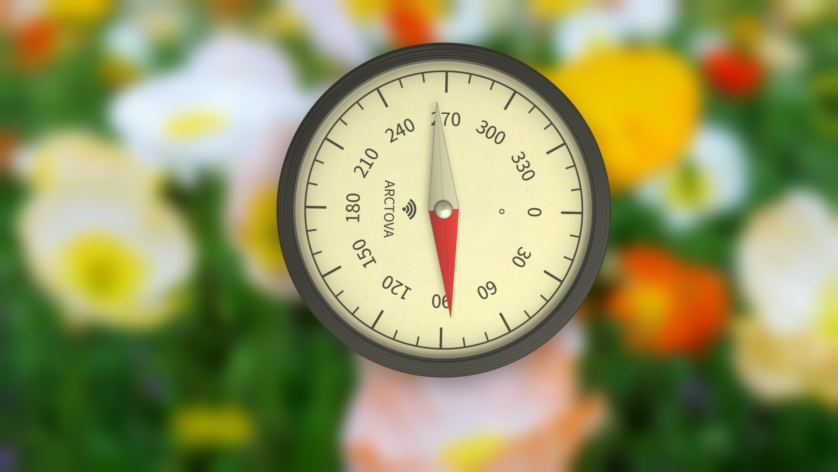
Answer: 85 °
